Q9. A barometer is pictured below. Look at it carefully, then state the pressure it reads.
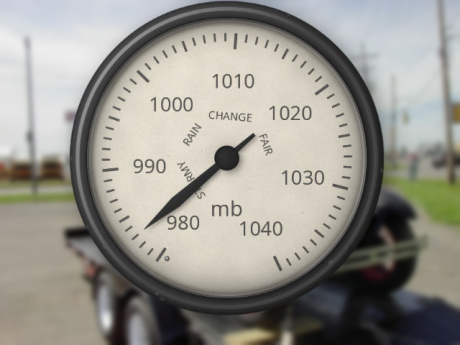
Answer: 983 mbar
